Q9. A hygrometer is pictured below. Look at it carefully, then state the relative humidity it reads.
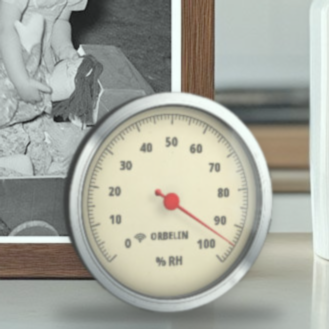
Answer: 95 %
